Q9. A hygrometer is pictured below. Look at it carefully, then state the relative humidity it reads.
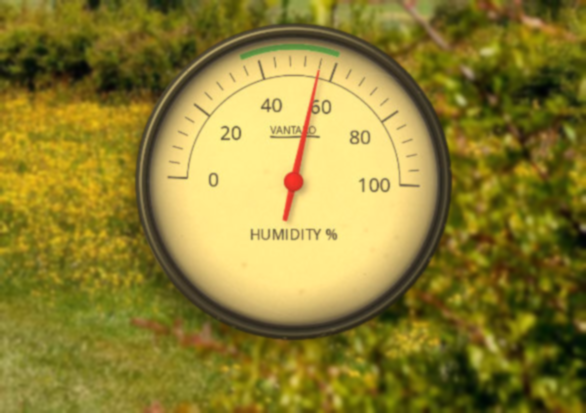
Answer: 56 %
